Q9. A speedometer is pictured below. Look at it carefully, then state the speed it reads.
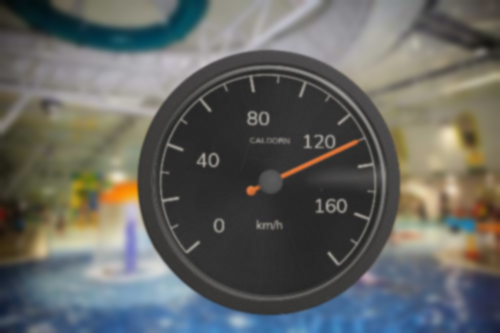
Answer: 130 km/h
